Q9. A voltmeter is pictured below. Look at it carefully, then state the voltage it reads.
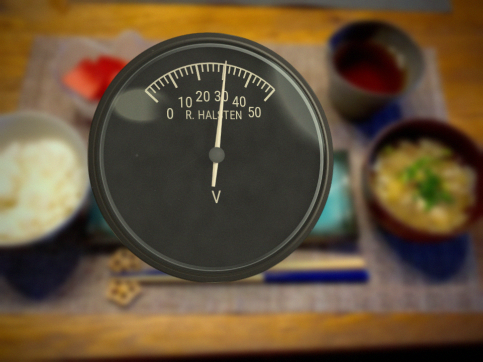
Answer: 30 V
